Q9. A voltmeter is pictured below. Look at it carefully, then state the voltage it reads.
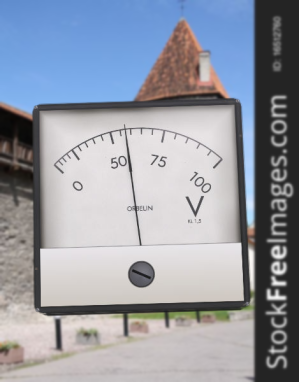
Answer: 57.5 V
